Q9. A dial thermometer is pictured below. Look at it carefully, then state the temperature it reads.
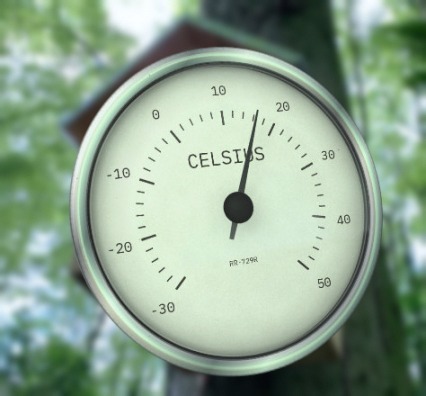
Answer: 16 °C
